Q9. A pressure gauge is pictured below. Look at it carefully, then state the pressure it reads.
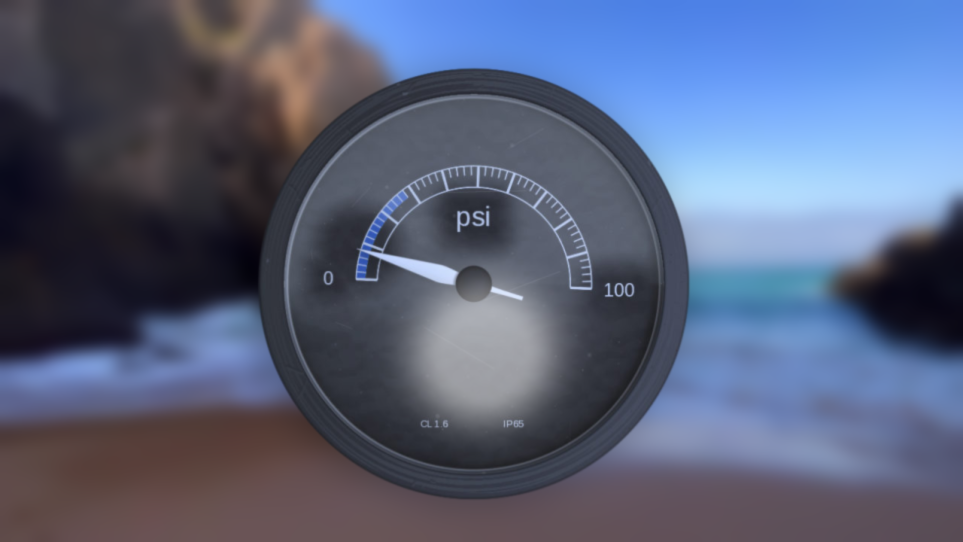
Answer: 8 psi
